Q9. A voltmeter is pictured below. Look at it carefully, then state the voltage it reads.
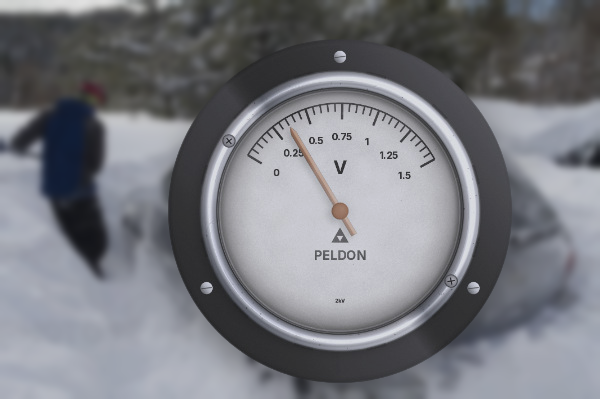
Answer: 0.35 V
